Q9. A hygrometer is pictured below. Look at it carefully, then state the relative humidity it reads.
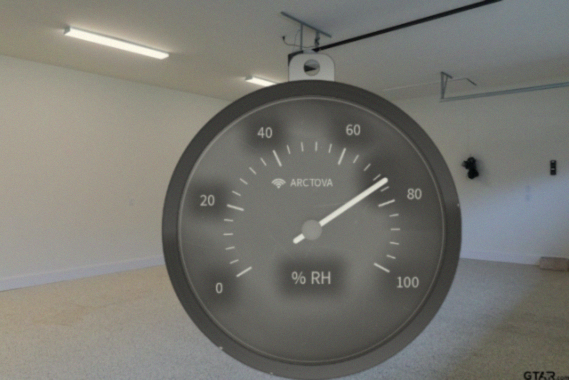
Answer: 74 %
